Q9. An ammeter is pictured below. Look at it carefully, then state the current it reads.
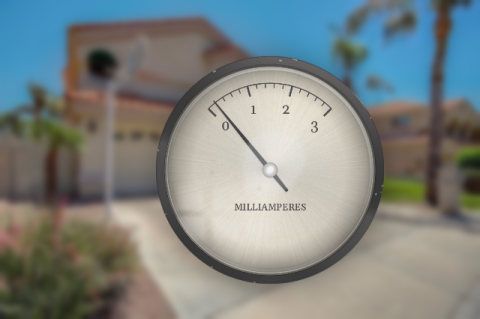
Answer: 0.2 mA
